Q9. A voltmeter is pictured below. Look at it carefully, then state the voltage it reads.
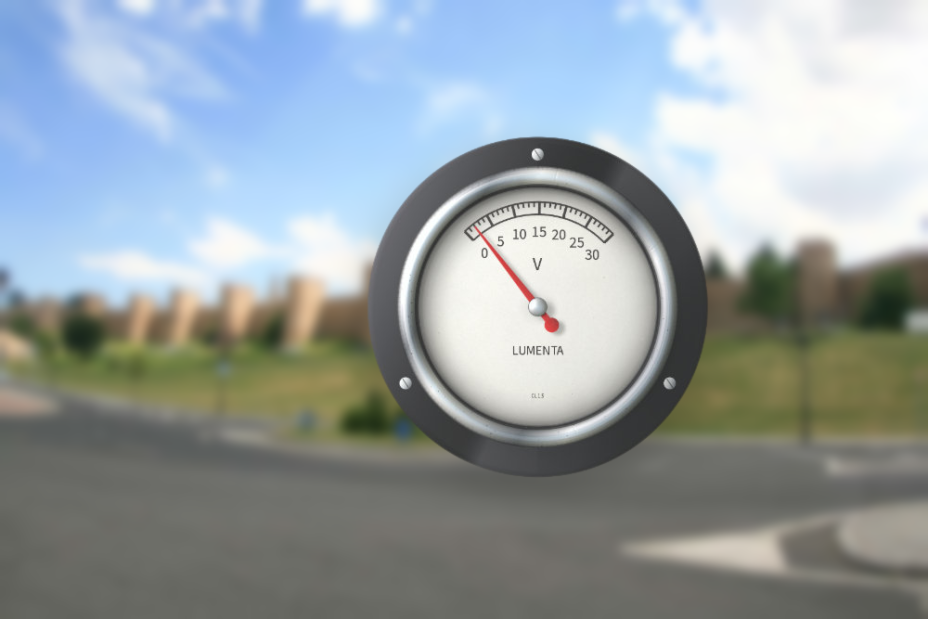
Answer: 2 V
